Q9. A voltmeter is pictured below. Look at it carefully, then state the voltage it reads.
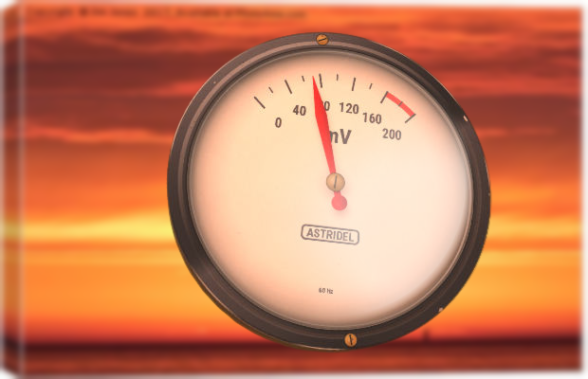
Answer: 70 mV
